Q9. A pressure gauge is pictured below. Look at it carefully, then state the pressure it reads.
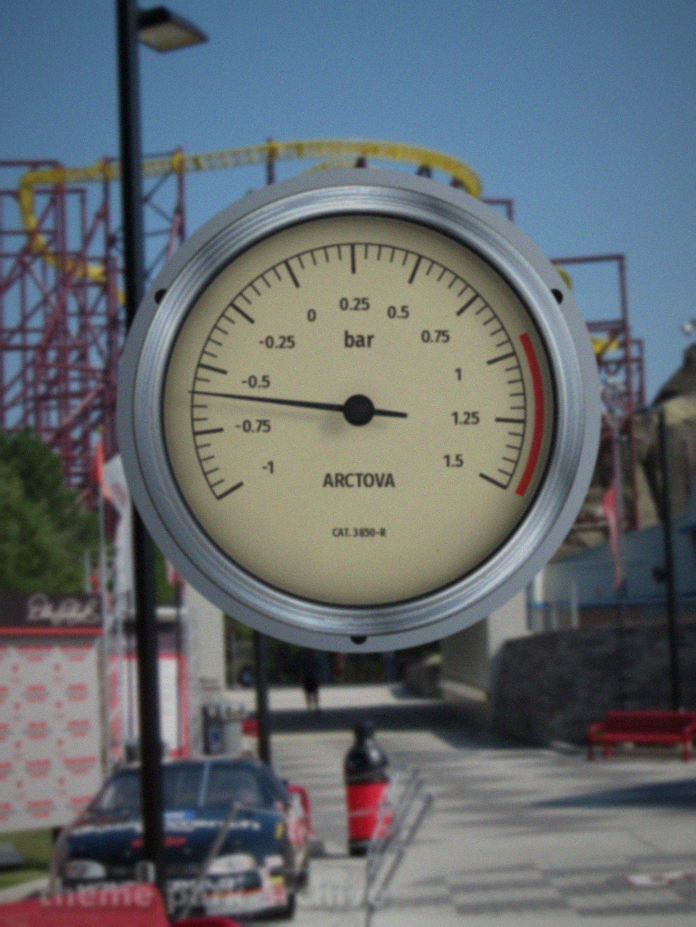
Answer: -0.6 bar
